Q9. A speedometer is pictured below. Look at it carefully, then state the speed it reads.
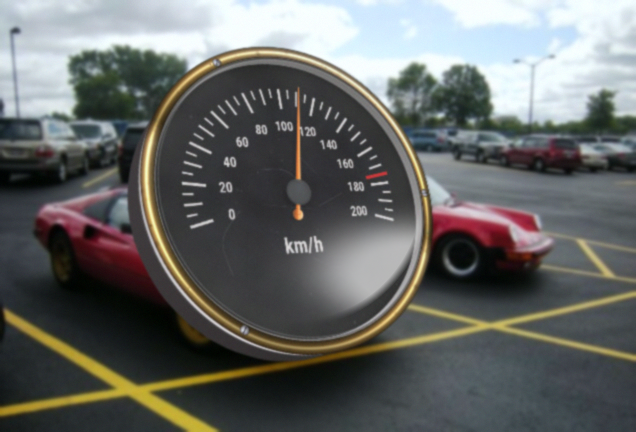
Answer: 110 km/h
